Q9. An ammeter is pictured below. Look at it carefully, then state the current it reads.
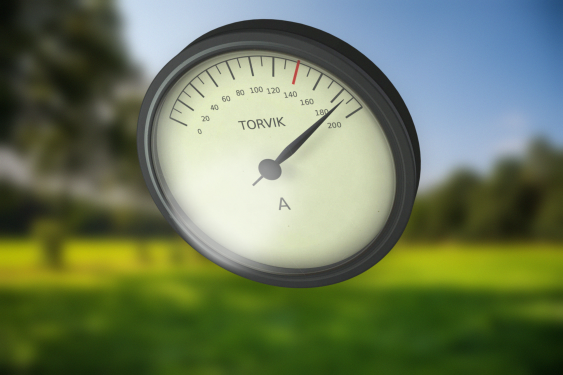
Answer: 185 A
